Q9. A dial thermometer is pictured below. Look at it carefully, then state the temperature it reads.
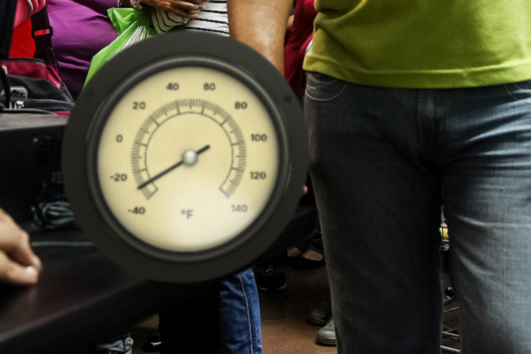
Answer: -30 °F
